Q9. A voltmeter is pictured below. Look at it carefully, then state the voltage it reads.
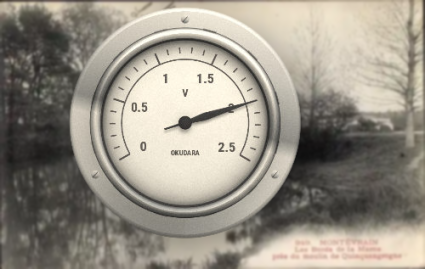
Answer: 2 V
